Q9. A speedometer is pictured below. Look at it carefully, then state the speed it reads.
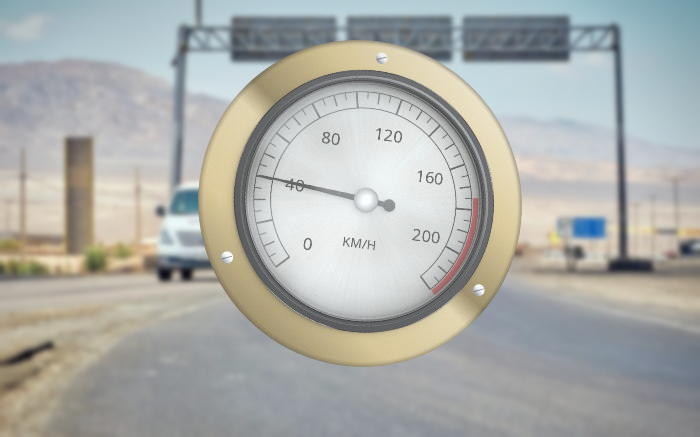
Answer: 40 km/h
